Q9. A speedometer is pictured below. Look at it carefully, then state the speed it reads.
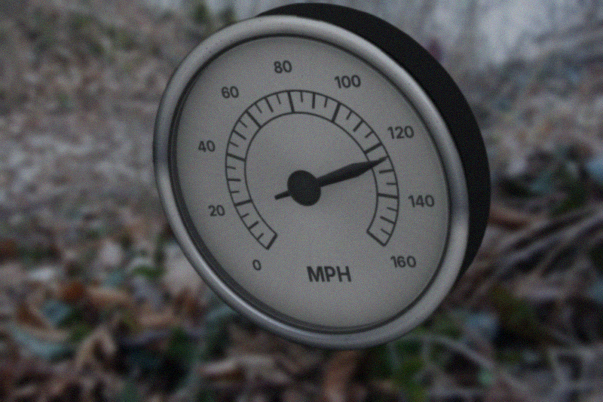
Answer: 125 mph
